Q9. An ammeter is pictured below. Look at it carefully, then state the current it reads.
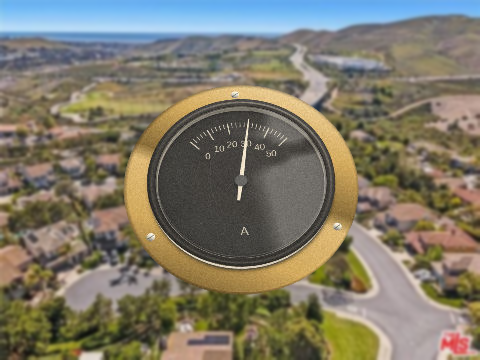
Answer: 30 A
